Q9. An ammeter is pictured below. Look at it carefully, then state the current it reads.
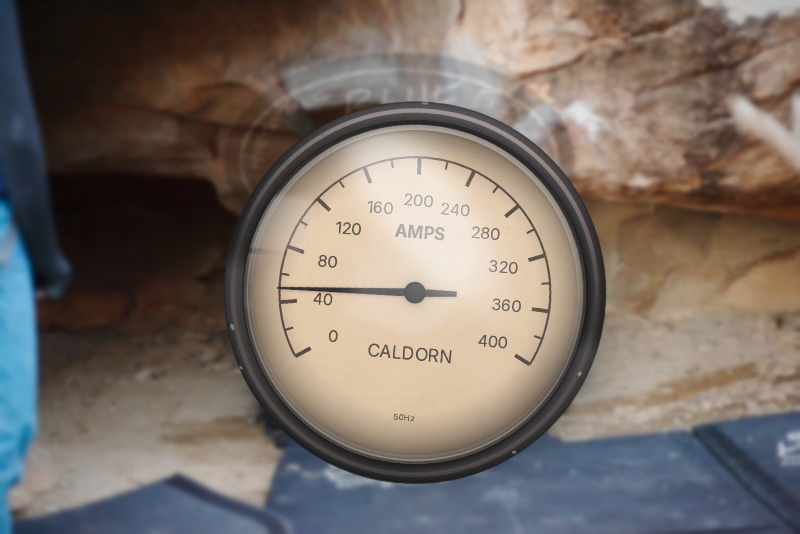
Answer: 50 A
